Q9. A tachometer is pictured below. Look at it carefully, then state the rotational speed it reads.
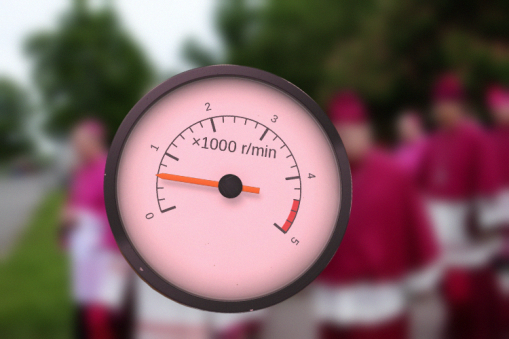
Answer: 600 rpm
